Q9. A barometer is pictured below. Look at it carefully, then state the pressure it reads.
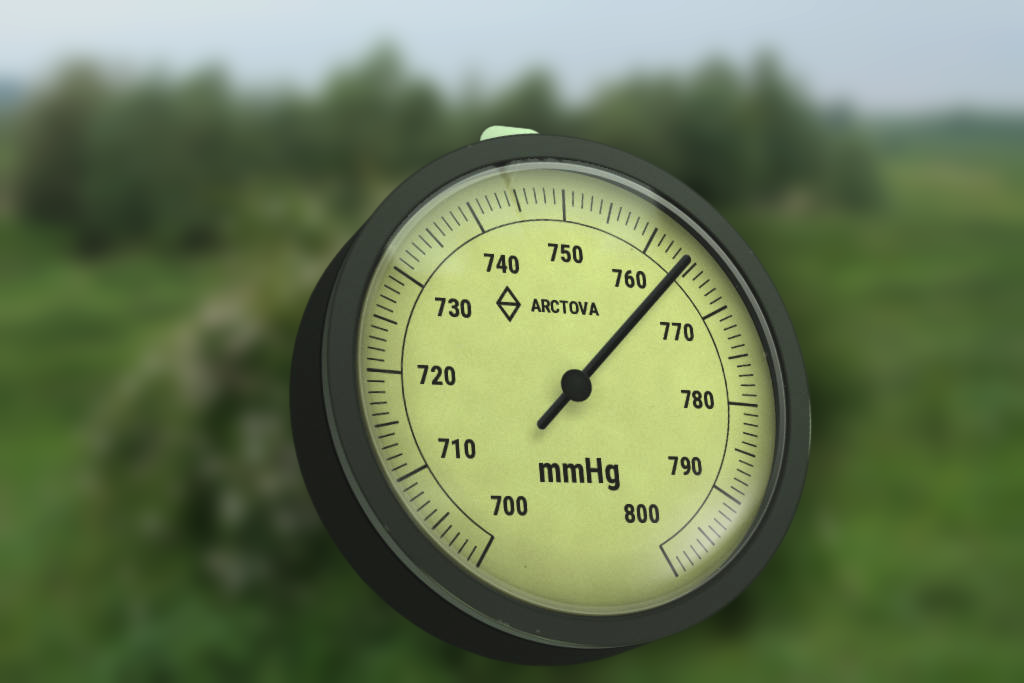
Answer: 764 mmHg
